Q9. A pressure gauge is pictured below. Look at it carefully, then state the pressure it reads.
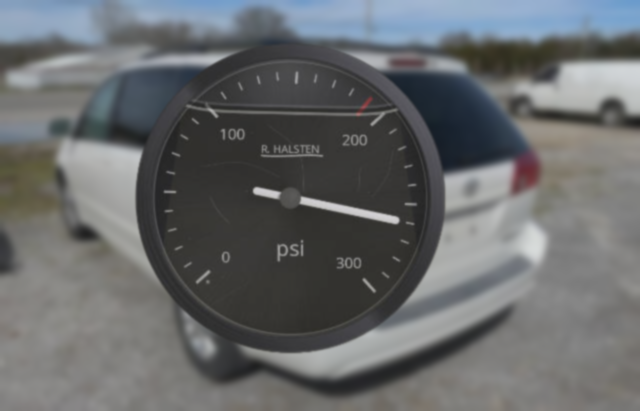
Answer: 260 psi
